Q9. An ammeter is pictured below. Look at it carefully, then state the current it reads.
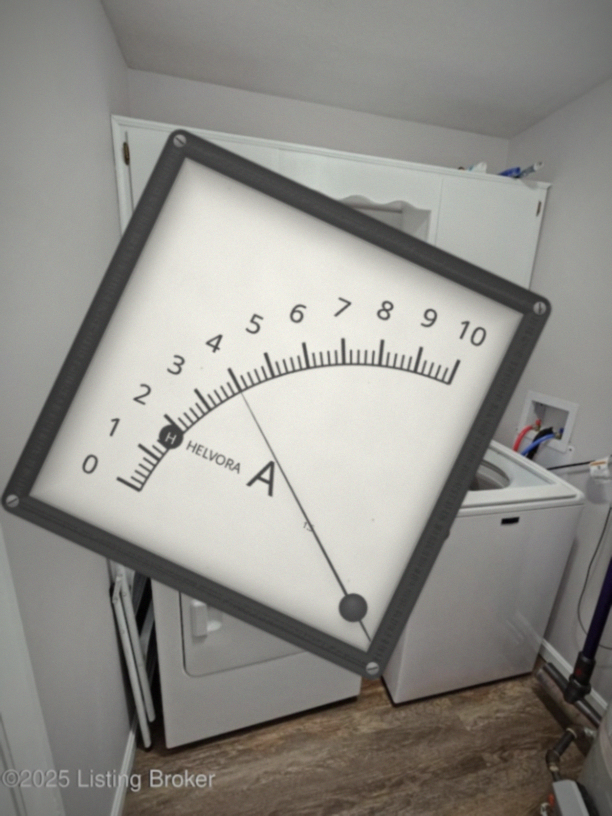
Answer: 4 A
